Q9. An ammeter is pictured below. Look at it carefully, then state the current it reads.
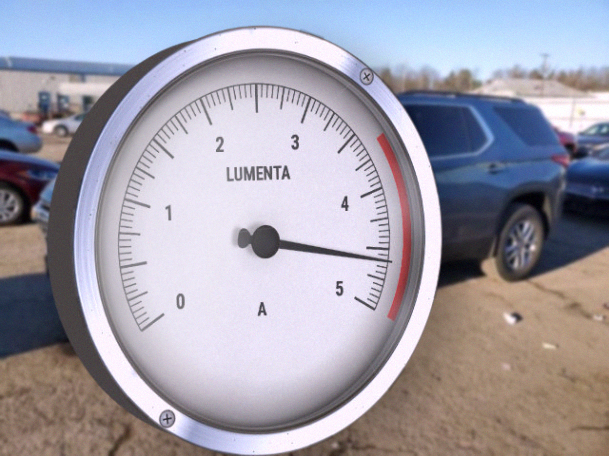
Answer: 4.6 A
